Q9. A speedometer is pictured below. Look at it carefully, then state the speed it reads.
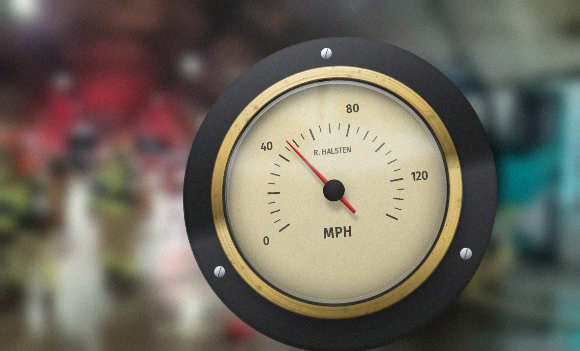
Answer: 47.5 mph
